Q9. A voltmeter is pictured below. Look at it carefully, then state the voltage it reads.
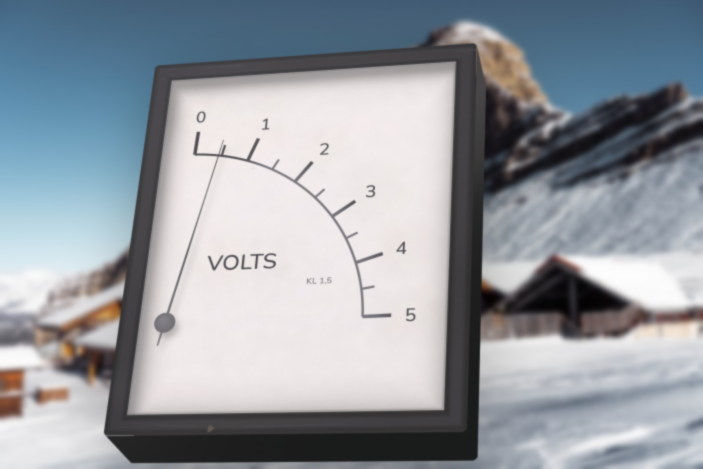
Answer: 0.5 V
